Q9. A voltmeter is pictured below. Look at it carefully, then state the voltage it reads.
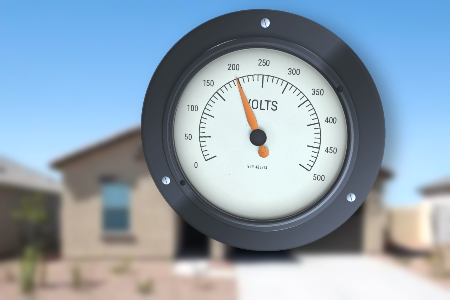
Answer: 200 V
